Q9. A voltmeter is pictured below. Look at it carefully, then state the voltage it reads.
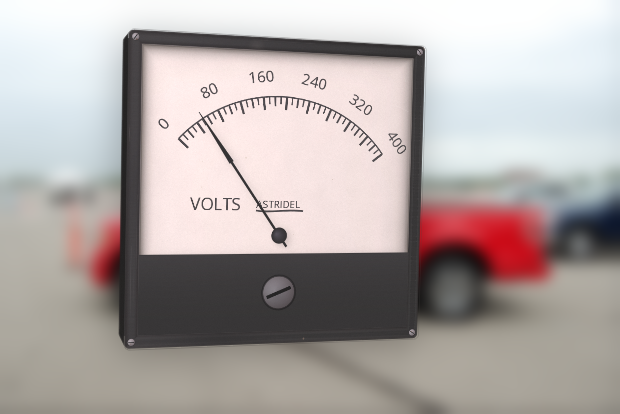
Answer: 50 V
